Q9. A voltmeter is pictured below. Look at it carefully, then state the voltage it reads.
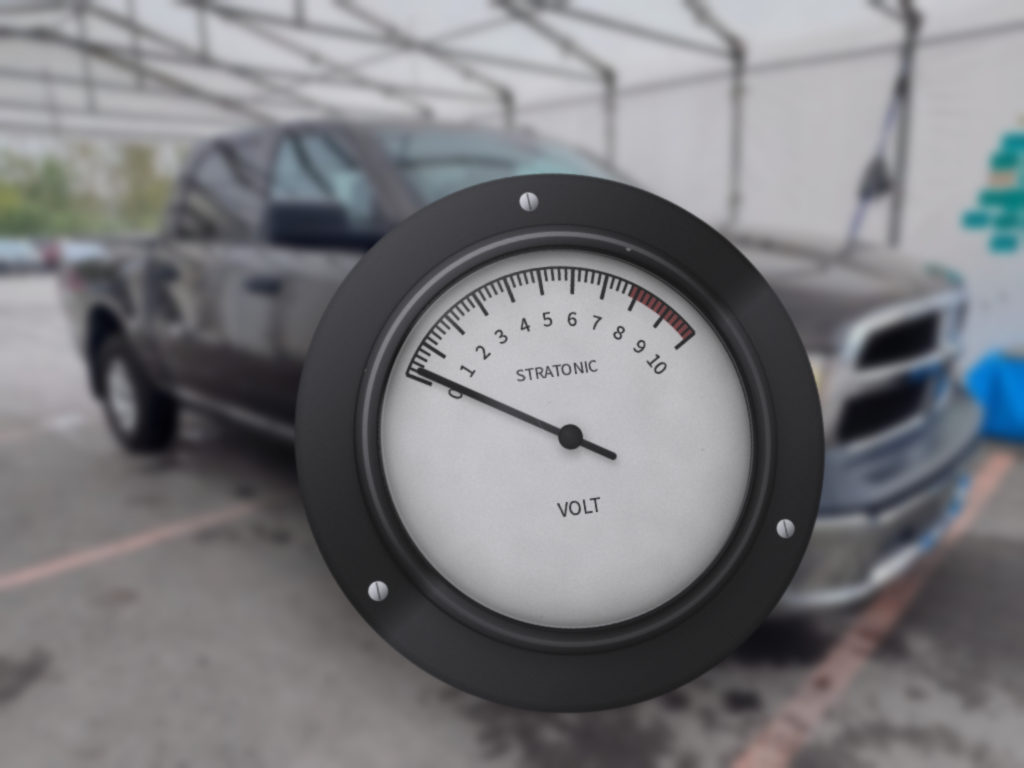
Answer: 0.2 V
